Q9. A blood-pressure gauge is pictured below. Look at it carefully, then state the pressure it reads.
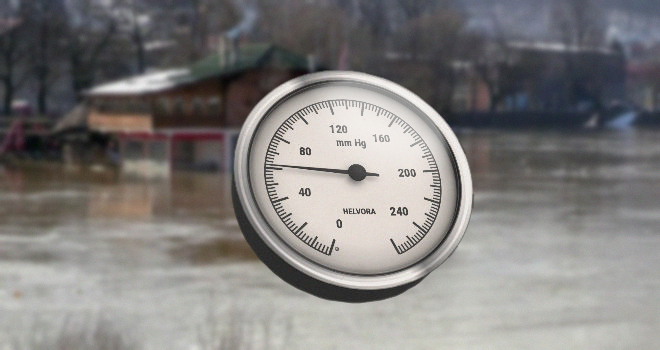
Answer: 60 mmHg
